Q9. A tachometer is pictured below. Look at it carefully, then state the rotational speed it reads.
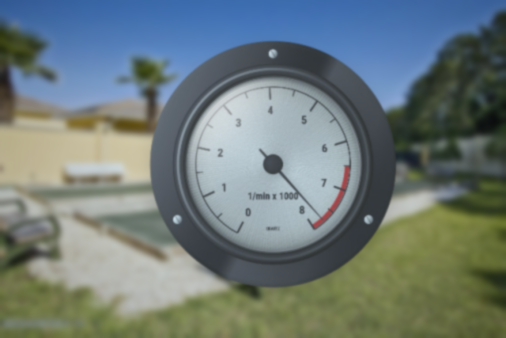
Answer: 7750 rpm
